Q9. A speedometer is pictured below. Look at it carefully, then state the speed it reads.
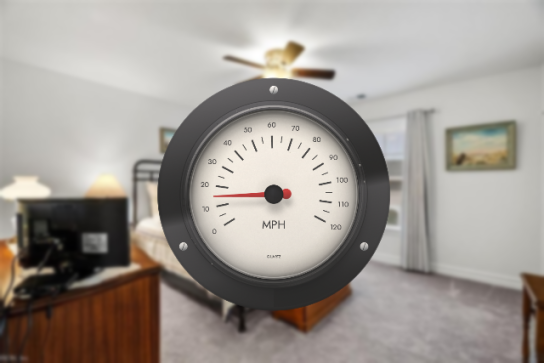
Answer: 15 mph
